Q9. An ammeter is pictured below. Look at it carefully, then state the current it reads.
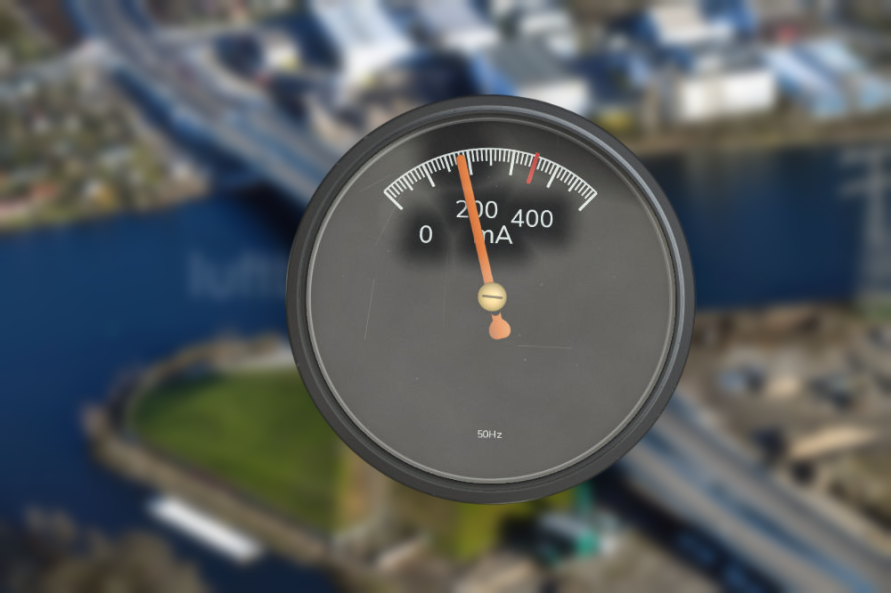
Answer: 180 mA
